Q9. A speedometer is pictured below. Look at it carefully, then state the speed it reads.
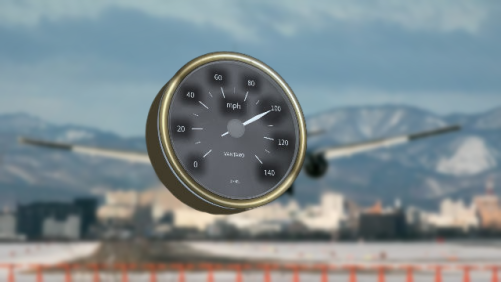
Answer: 100 mph
